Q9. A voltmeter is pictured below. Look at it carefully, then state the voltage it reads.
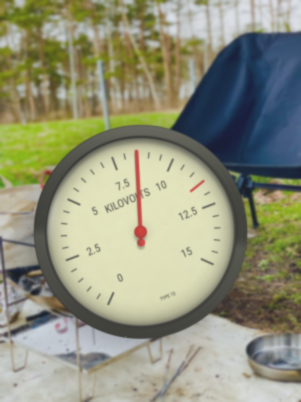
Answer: 8.5 kV
